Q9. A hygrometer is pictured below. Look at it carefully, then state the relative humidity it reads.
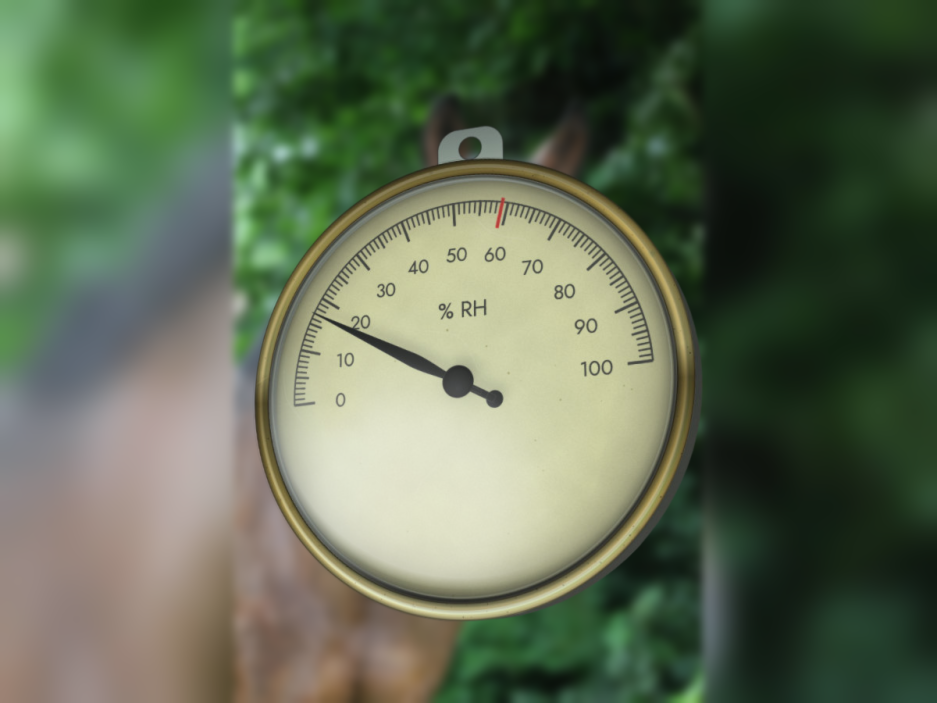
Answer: 17 %
